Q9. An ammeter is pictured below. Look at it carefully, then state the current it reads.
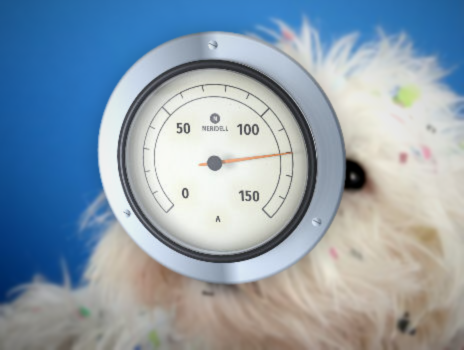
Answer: 120 A
